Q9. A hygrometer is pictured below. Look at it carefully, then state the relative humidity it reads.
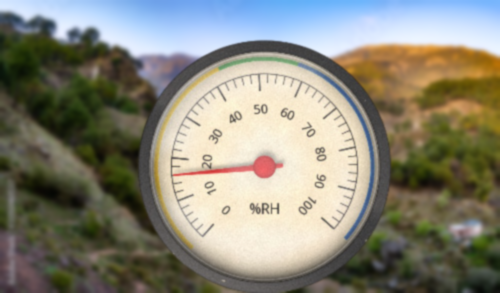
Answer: 16 %
